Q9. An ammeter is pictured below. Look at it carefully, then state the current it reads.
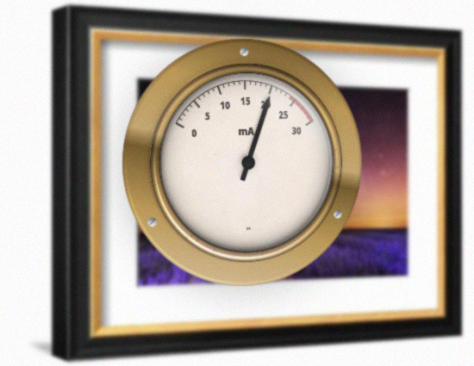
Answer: 20 mA
